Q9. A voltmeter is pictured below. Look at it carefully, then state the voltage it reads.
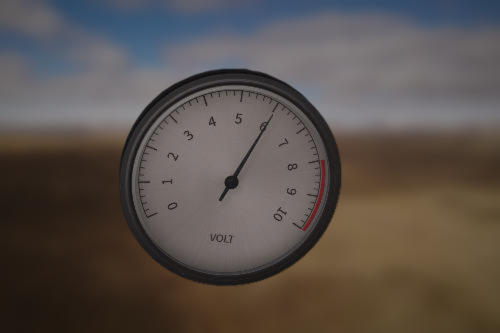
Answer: 6 V
